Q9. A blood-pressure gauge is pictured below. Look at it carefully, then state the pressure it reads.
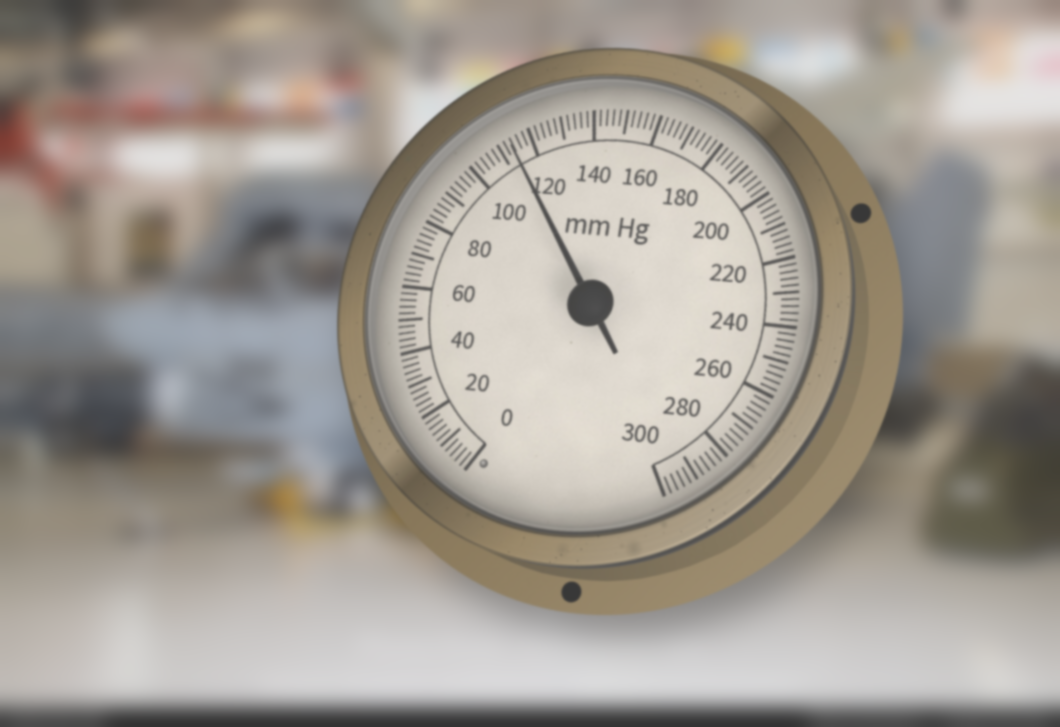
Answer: 114 mmHg
